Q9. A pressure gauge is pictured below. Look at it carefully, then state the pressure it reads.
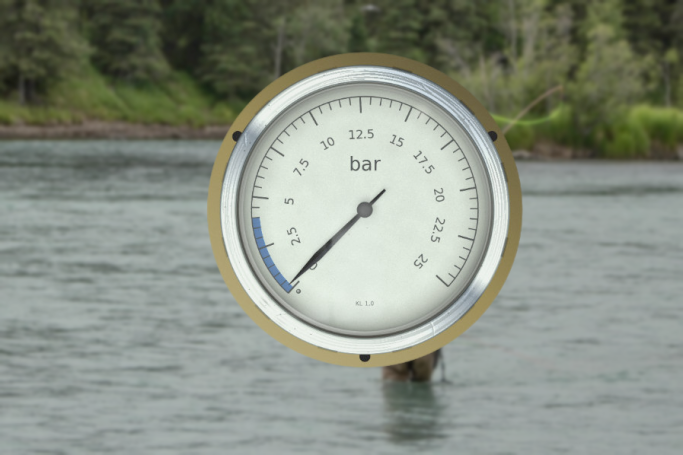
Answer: 0.25 bar
